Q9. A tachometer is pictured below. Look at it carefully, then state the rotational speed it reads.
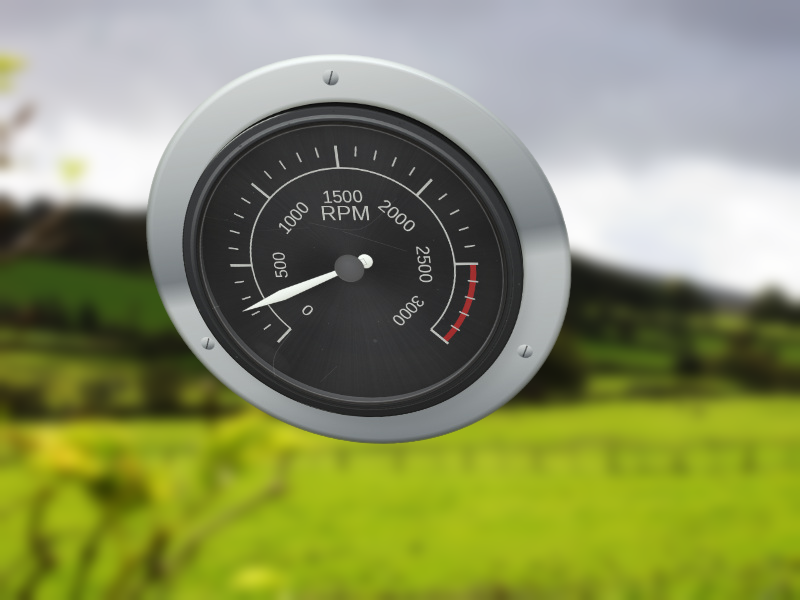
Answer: 250 rpm
